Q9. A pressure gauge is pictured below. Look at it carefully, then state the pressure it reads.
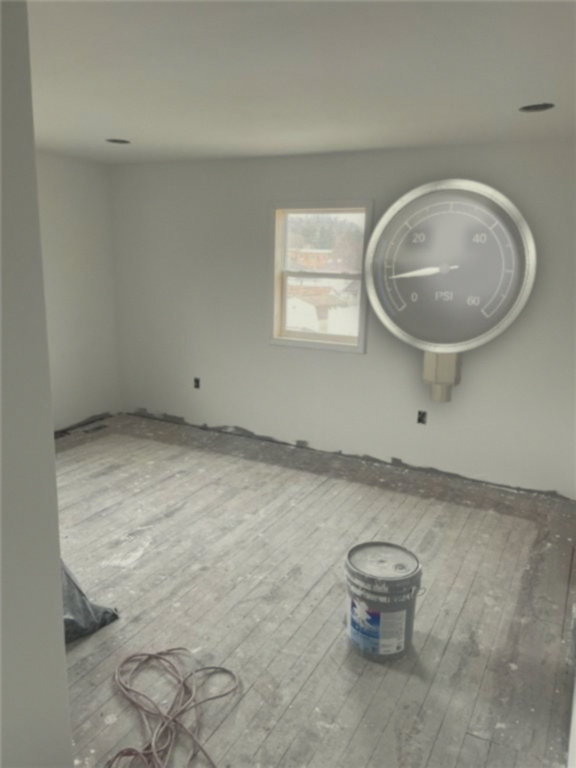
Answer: 7.5 psi
